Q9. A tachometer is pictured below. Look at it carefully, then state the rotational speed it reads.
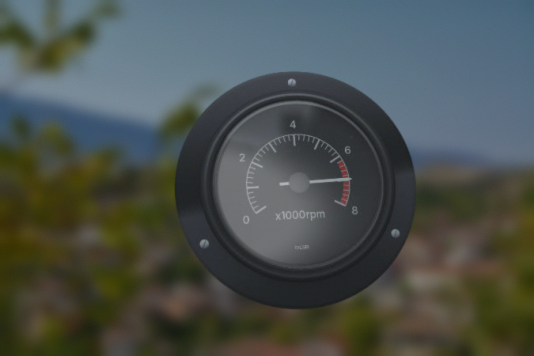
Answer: 7000 rpm
